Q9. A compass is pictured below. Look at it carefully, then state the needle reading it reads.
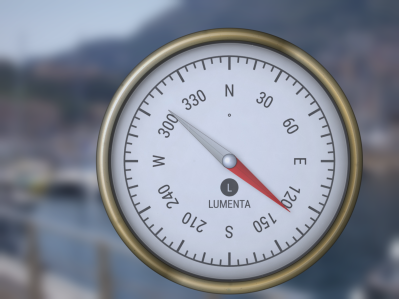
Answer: 130 °
